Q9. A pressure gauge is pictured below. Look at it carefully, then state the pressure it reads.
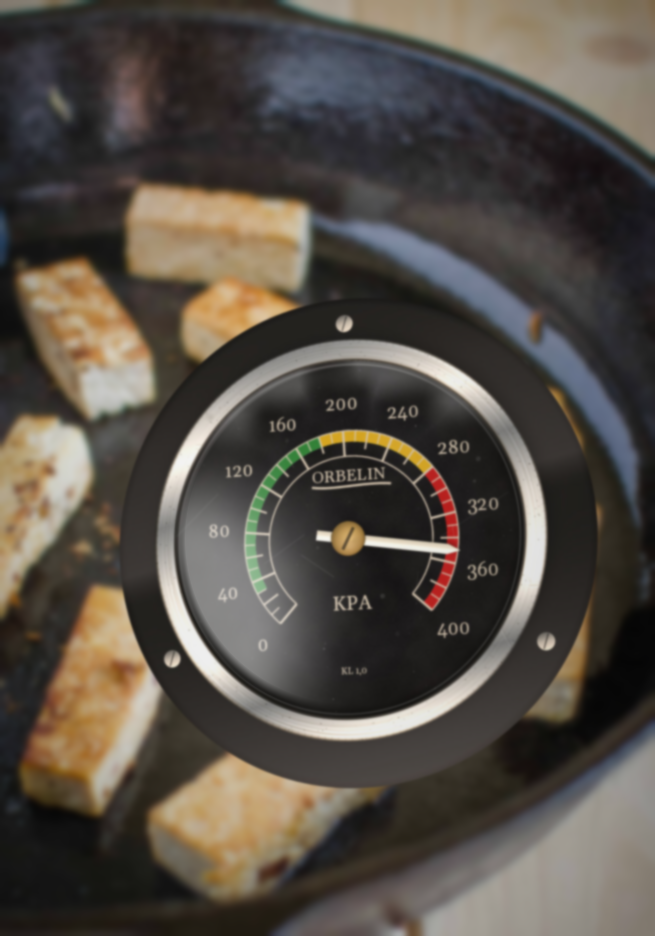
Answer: 350 kPa
